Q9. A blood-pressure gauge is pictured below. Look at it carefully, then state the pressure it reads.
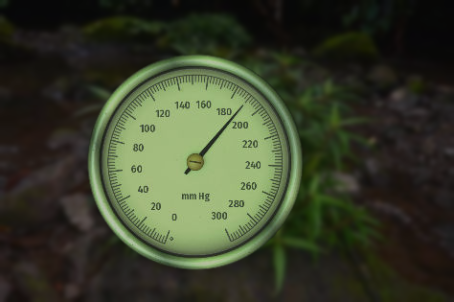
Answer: 190 mmHg
